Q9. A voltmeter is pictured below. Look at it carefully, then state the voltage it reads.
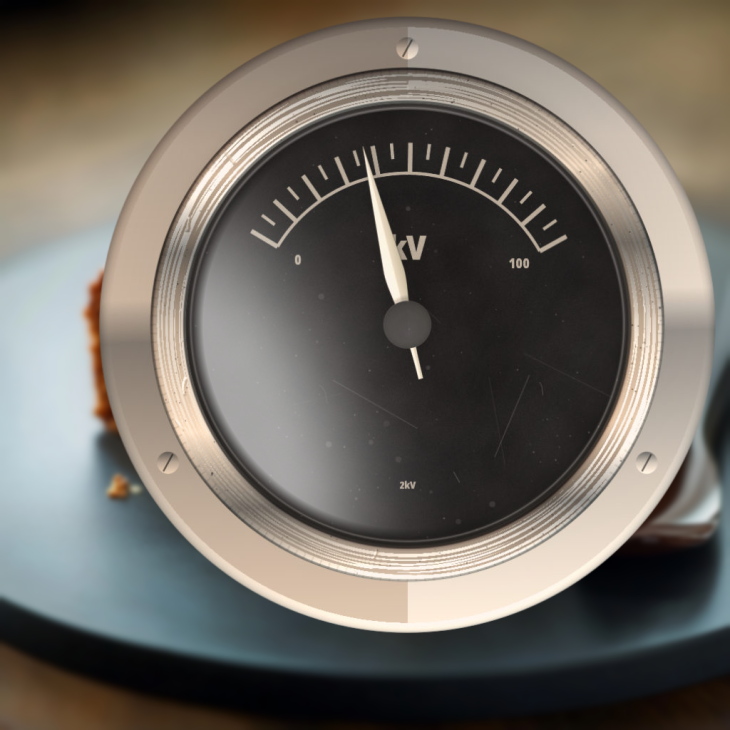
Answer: 37.5 kV
